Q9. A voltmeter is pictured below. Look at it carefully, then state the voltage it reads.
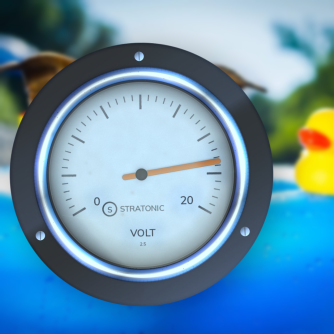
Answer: 16.75 V
